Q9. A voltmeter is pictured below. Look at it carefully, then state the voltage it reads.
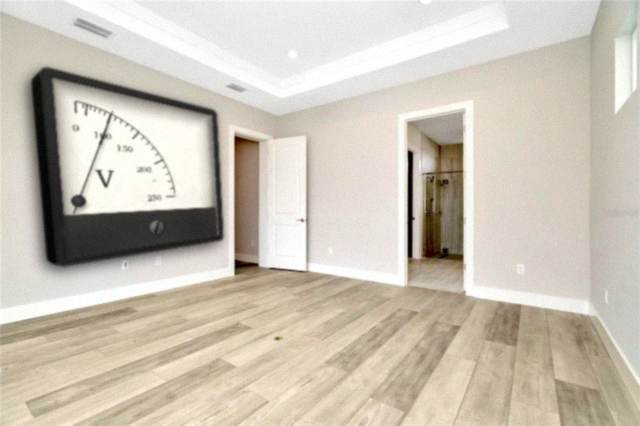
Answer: 100 V
